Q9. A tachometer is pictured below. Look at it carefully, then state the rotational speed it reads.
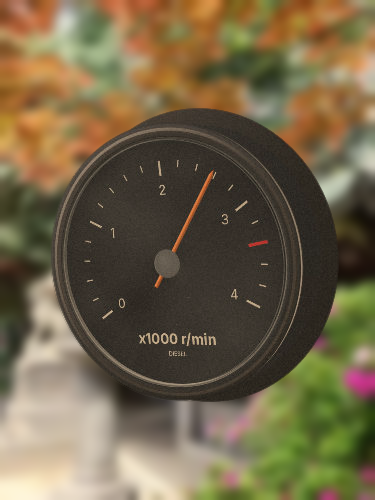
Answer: 2600 rpm
